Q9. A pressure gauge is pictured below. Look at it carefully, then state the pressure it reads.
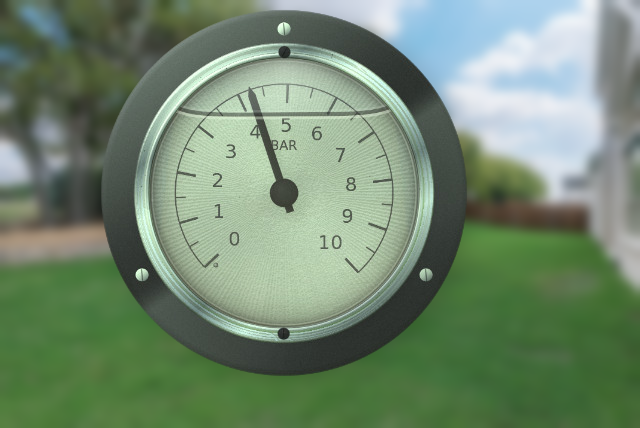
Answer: 4.25 bar
